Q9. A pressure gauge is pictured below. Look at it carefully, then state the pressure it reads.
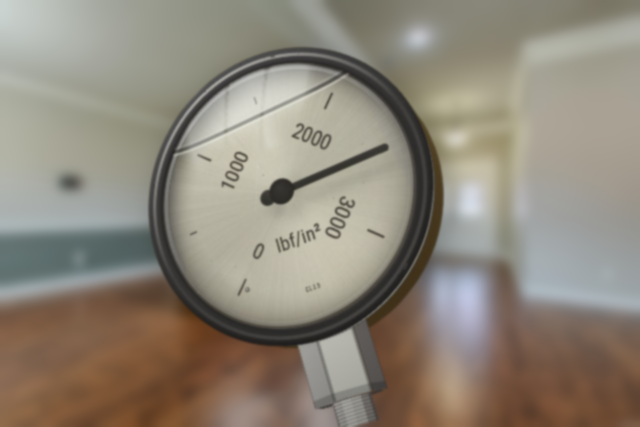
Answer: 2500 psi
